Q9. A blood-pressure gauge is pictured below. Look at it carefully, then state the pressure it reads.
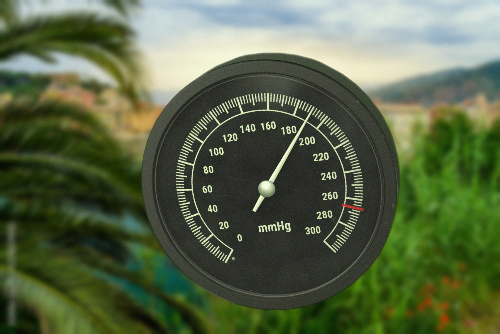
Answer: 190 mmHg
